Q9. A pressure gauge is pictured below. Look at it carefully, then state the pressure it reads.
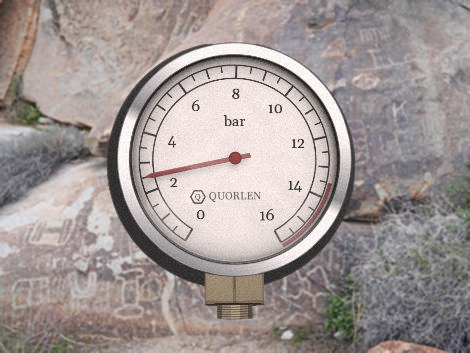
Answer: 2.5 bar
